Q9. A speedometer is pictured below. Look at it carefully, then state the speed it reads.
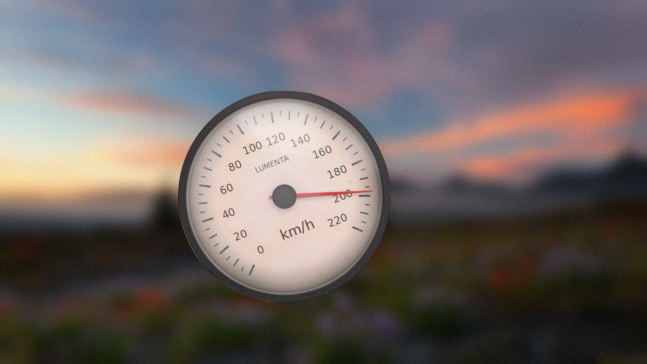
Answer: 197.5 km/h
